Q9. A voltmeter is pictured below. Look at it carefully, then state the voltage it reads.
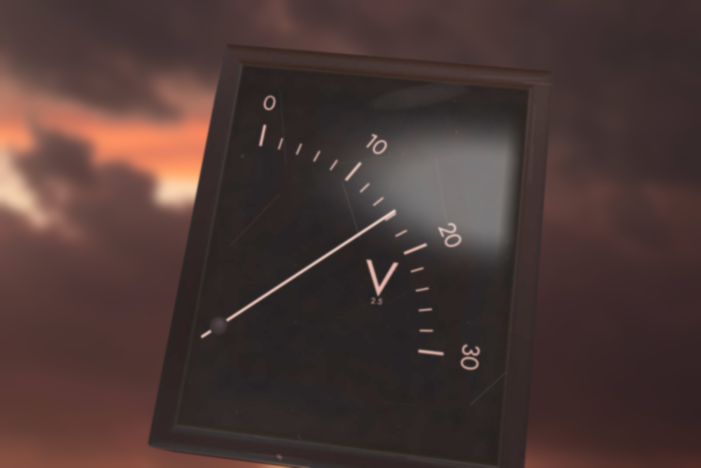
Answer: 16 V
